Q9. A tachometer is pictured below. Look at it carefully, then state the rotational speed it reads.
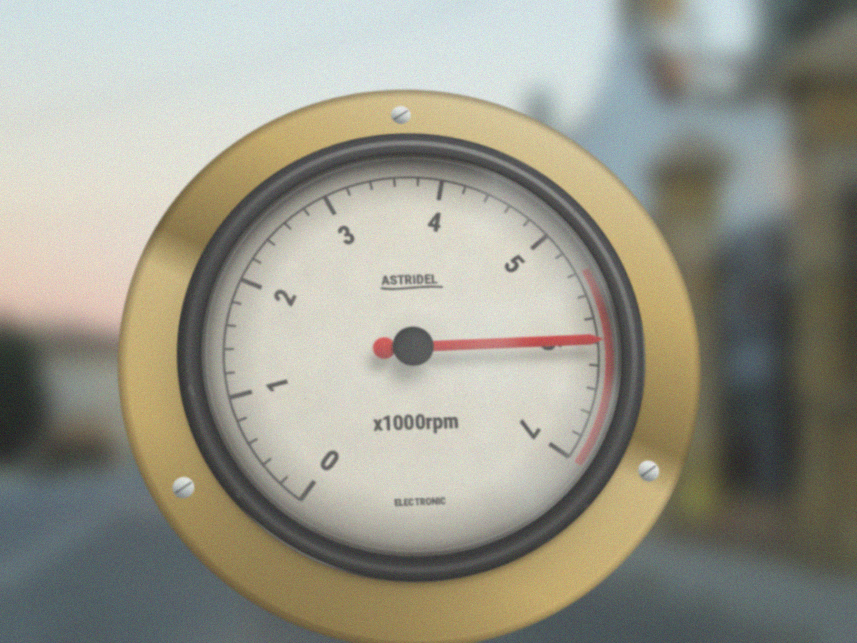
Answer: 6000 rpm
